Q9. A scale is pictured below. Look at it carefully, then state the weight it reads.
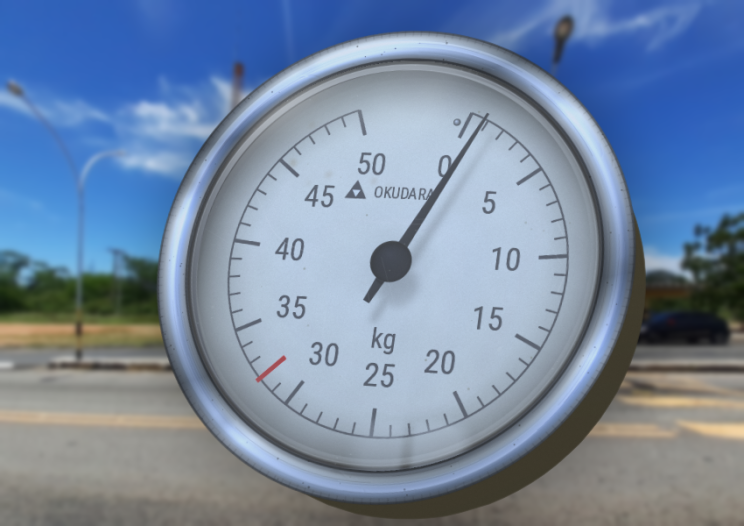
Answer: 1 kg
